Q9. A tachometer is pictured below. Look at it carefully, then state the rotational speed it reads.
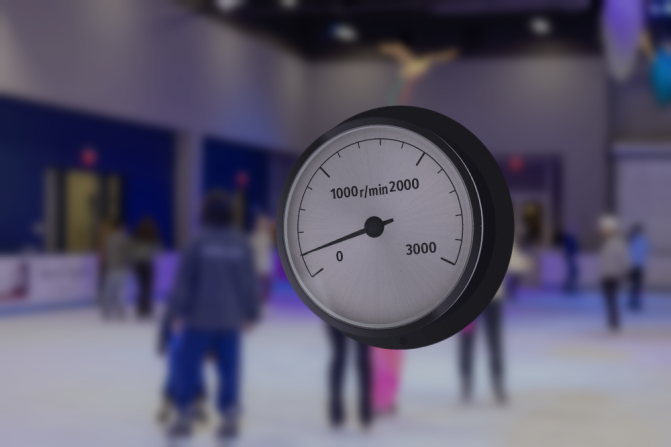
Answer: 200 rpm
